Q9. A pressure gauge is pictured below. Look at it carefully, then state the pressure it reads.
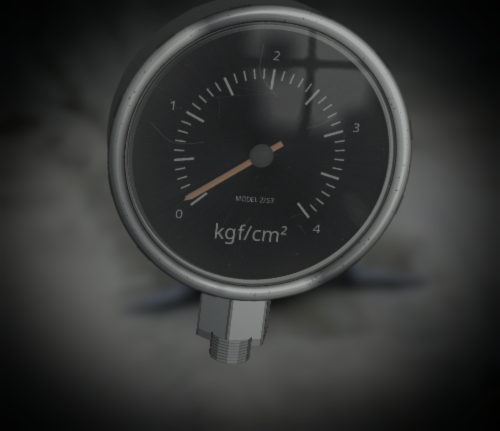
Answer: 0.1 kg/cm²
